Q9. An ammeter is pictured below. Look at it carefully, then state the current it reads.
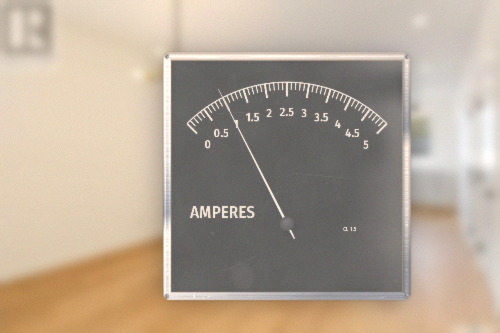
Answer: 1 A
